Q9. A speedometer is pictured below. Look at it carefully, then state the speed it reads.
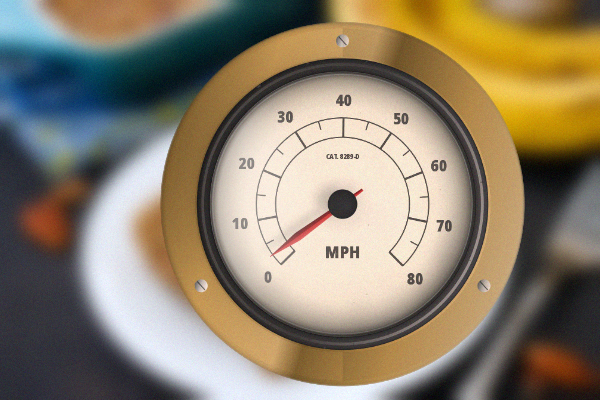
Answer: 2.5 mph
